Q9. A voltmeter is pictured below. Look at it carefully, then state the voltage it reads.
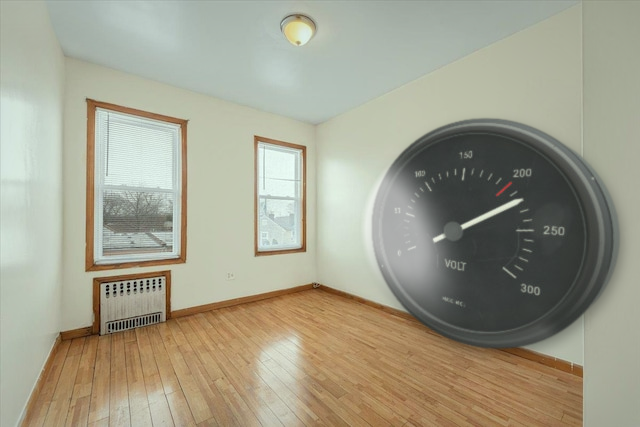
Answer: 220 V
